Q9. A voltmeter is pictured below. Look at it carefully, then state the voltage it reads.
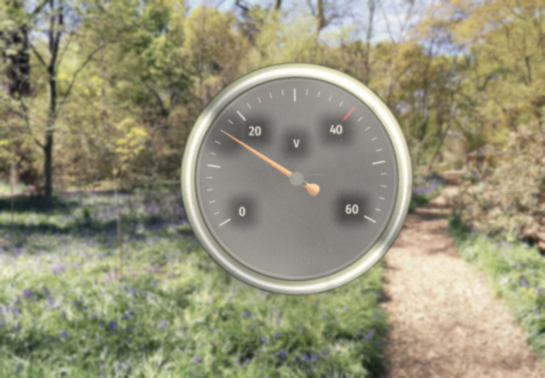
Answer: 16 V
